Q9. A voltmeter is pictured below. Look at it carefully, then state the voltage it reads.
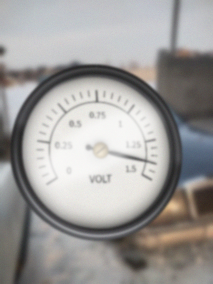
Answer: 1.4 V
